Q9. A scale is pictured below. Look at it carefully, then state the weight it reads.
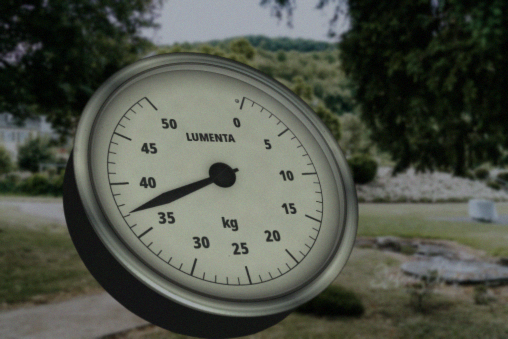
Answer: 37 kg
